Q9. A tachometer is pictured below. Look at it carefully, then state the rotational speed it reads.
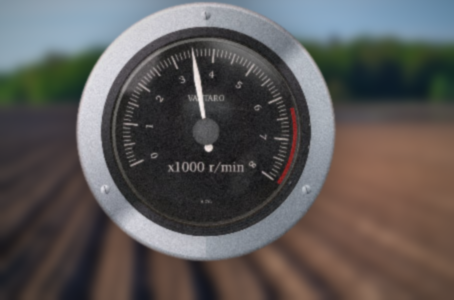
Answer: 3500 rpm
